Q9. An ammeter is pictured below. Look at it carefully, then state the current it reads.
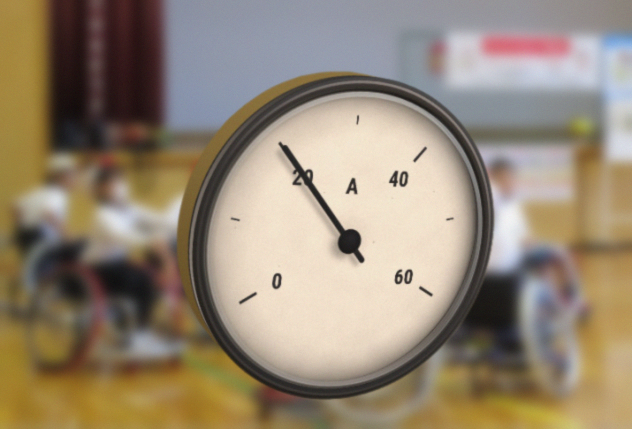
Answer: 20 A
